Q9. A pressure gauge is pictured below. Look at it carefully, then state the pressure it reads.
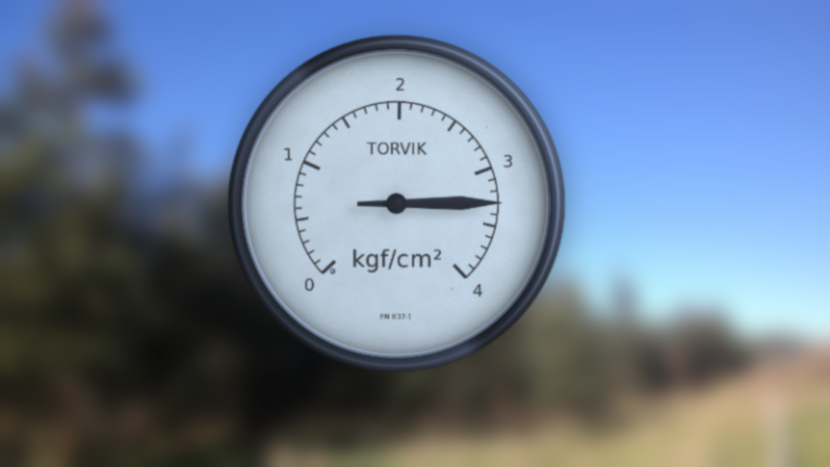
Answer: 3.3 kg/cm²
